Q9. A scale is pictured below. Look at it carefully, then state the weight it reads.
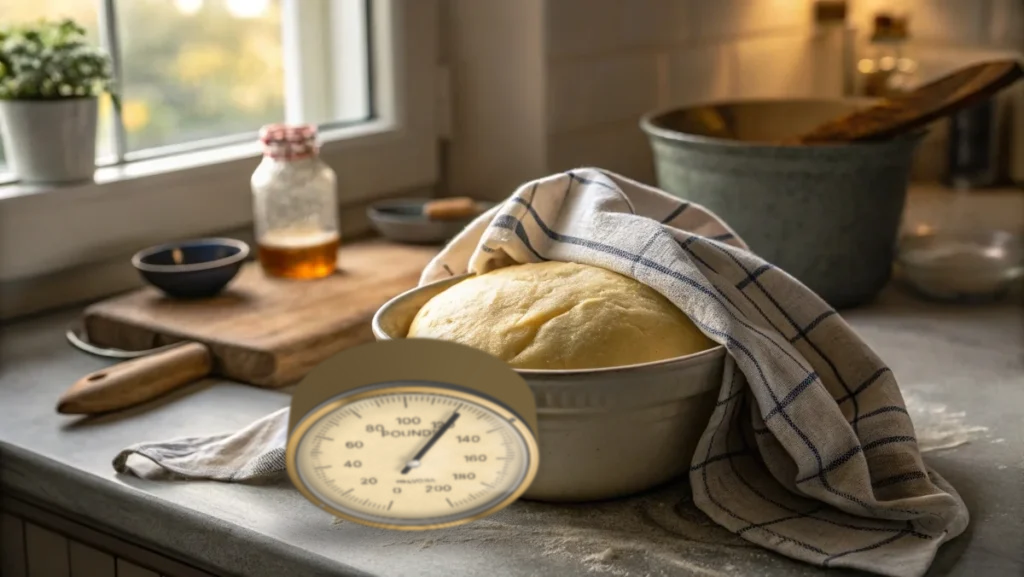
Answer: 120 lb
